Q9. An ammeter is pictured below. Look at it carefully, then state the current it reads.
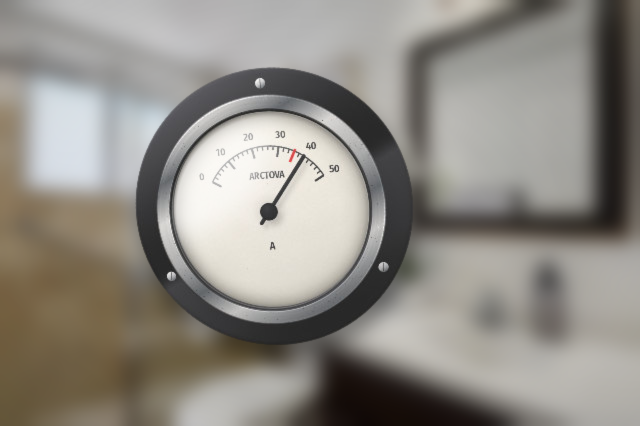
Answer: 40 A
